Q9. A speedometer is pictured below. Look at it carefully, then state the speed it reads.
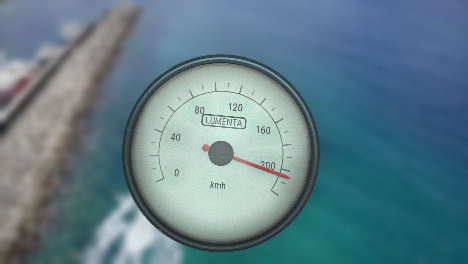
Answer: 205 km/h
